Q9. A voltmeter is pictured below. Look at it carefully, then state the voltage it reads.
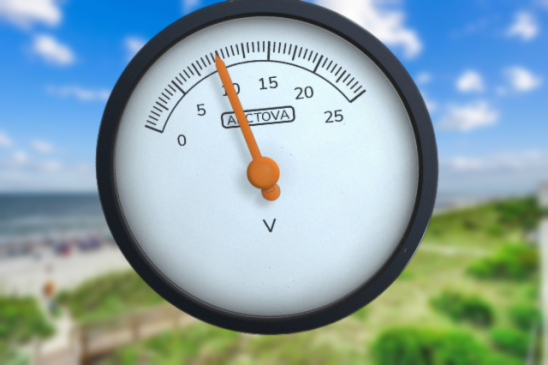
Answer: 10 V
